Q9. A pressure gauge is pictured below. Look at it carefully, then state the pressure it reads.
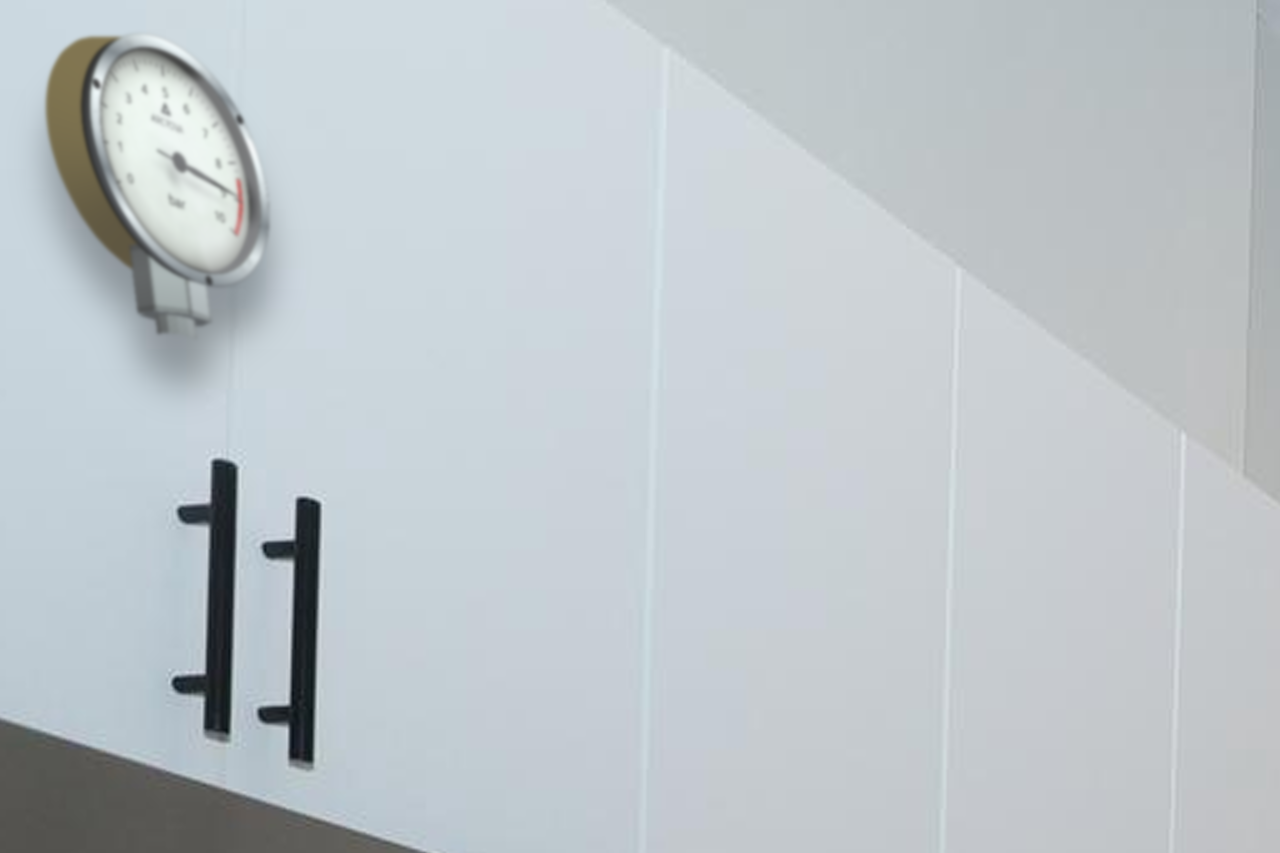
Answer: 9 bar
